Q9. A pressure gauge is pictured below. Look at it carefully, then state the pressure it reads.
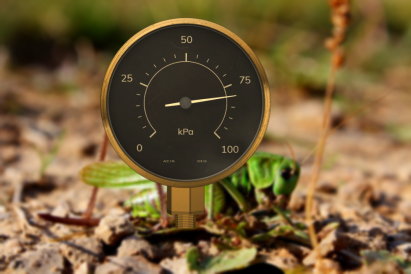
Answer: 80 kPa
